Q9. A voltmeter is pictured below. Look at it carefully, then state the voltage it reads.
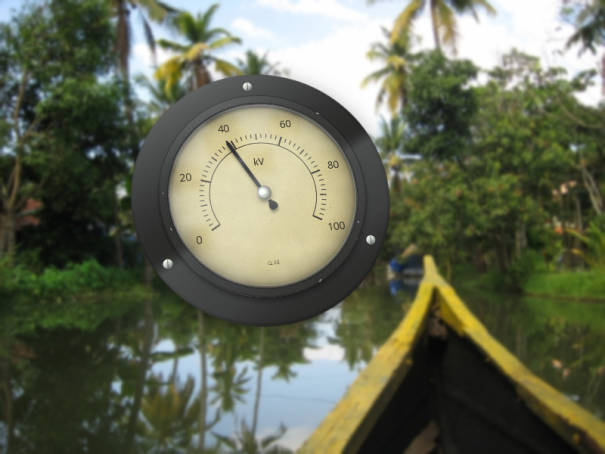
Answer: 38 kV
